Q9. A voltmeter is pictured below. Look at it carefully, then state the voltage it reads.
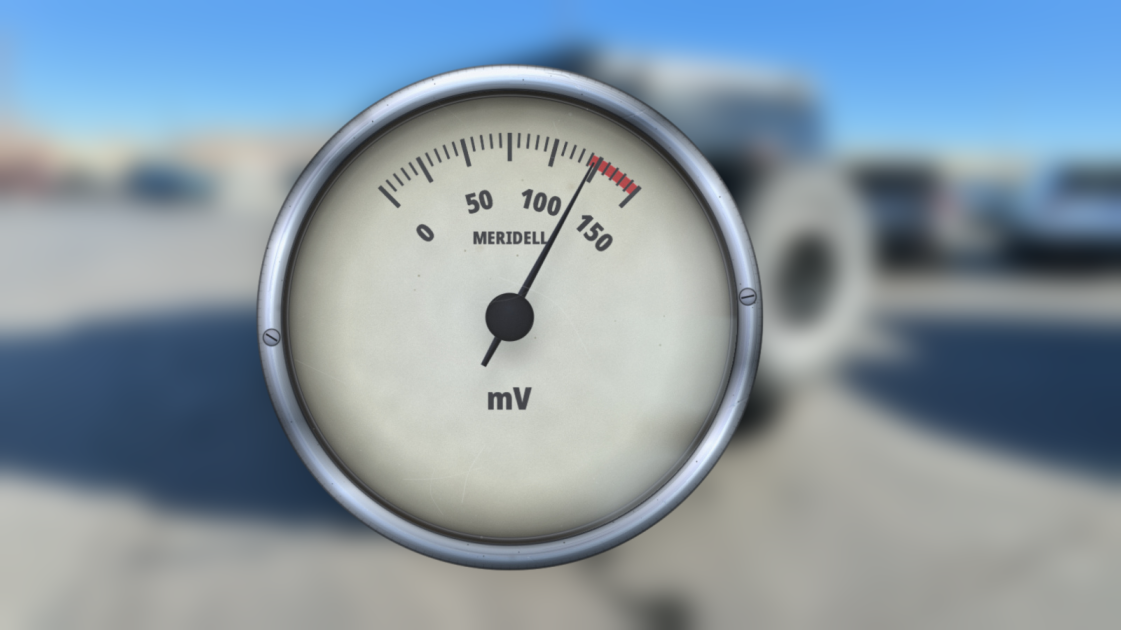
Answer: 122.5 mV
